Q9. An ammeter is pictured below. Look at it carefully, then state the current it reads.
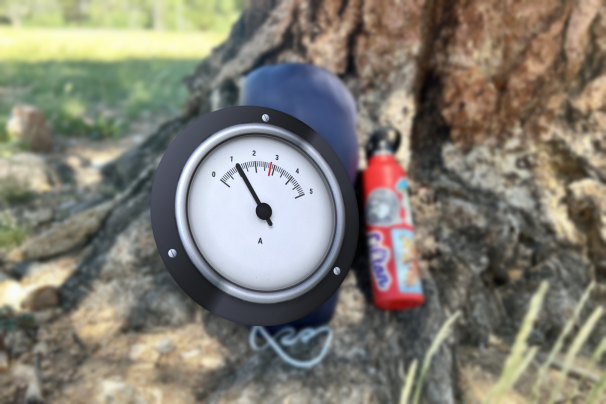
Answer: 1 A
